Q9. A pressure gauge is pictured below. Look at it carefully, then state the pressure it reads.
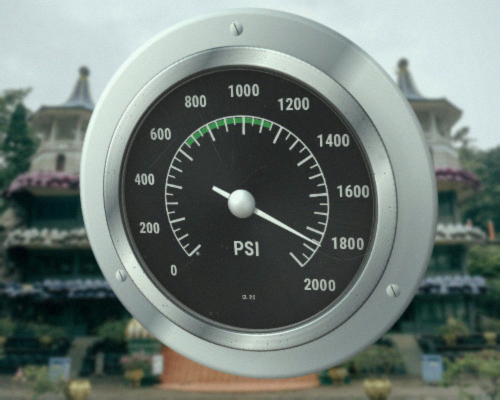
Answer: 1850 psi
